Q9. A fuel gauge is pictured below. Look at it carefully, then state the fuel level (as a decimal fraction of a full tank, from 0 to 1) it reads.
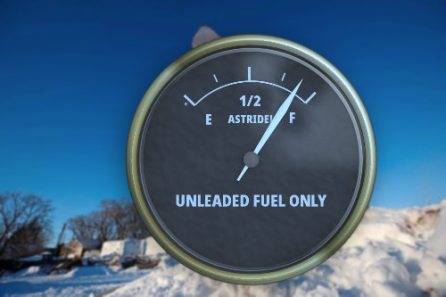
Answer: 0.875
